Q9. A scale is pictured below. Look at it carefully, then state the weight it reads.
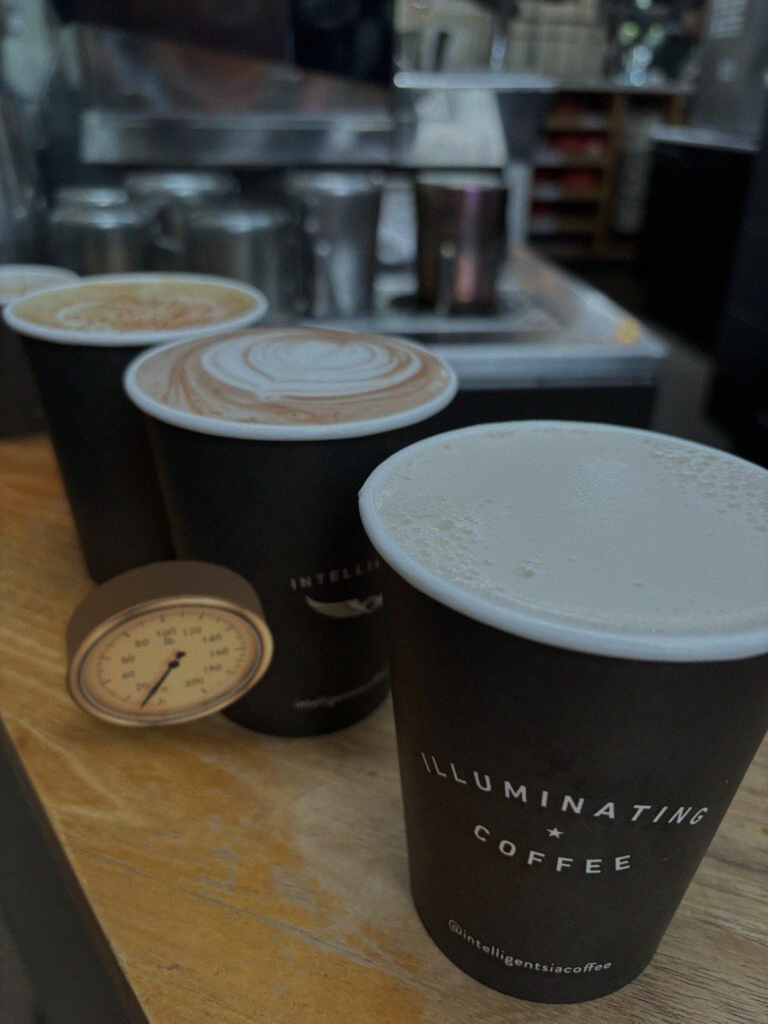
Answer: 10 lb
